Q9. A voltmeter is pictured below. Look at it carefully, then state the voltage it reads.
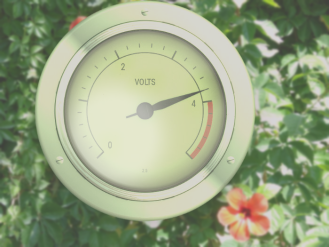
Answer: 3.8 V
